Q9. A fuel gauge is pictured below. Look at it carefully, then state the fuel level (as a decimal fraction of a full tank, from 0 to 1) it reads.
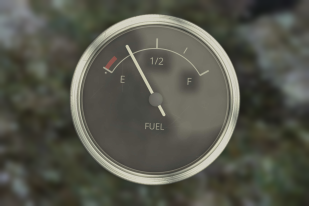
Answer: 0.25
